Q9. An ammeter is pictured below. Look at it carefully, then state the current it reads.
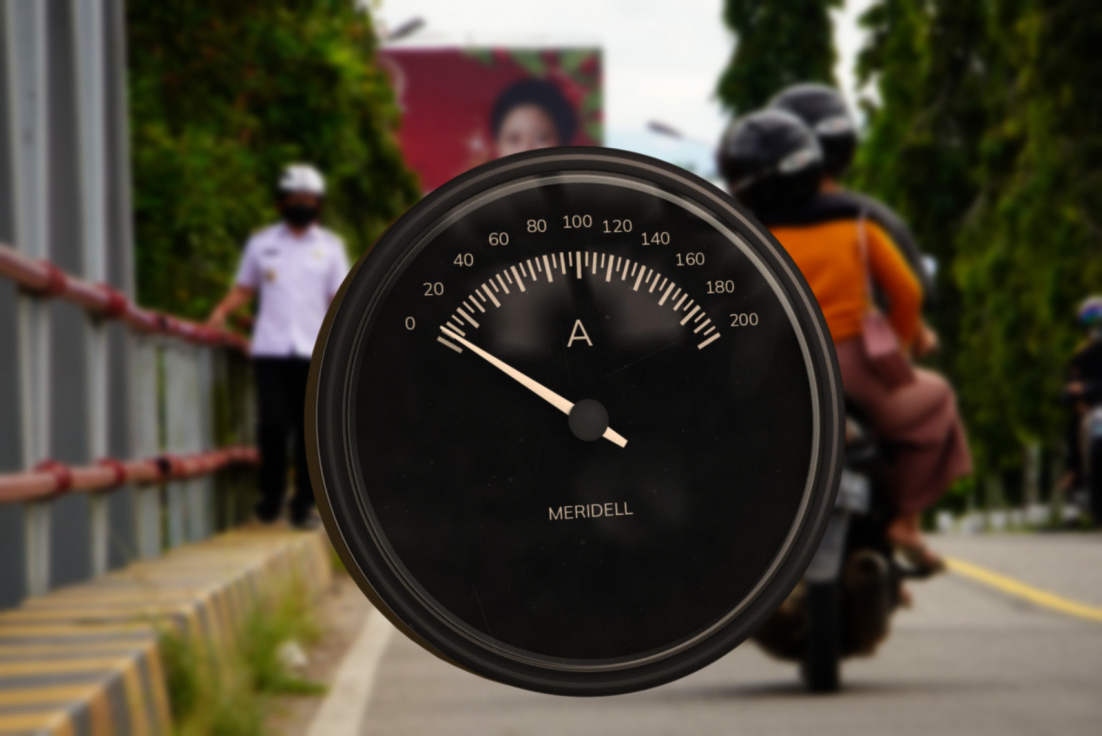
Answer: 5 A
